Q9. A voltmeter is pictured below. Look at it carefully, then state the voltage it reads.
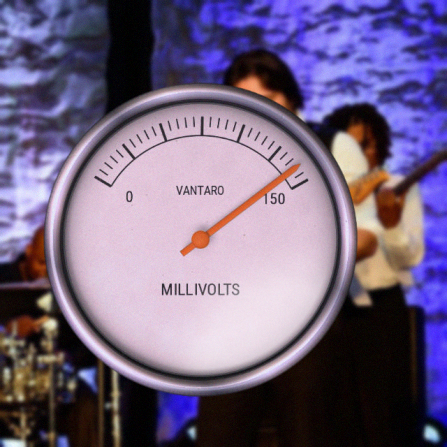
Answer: 140 mV
